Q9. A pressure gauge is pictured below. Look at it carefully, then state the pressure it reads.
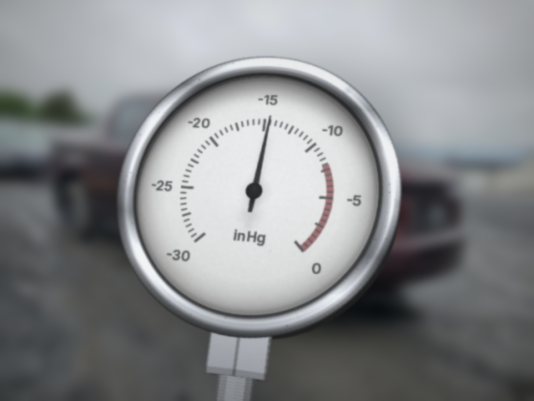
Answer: -14.5 inHg
